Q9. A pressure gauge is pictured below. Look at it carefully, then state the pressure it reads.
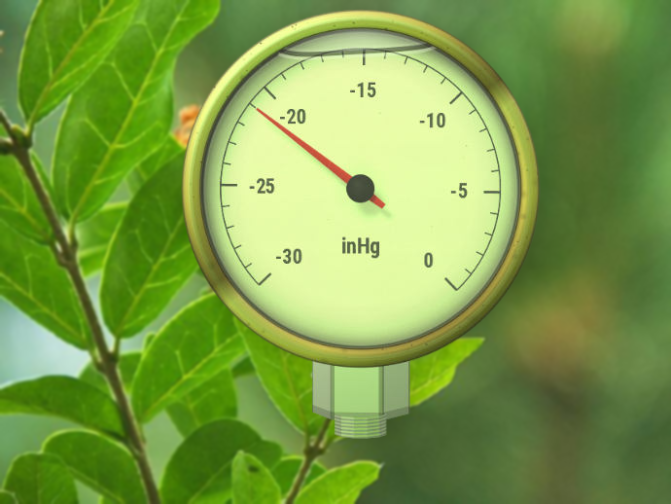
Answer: -21 inHg
